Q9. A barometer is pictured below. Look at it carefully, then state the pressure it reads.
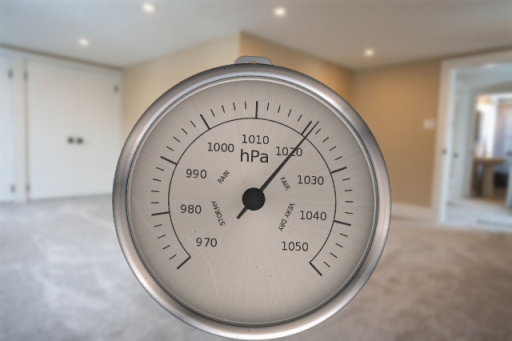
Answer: 1021 hPa
